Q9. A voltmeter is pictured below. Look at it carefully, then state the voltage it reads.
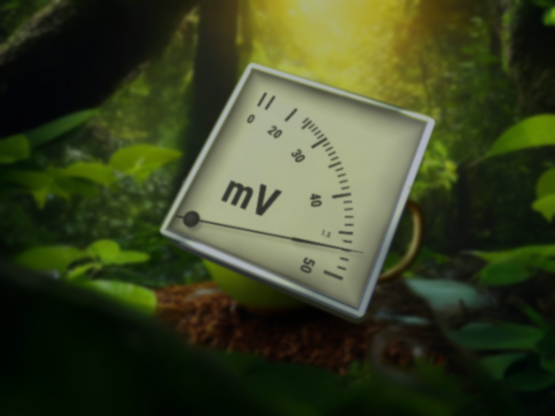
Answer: 47 mV
